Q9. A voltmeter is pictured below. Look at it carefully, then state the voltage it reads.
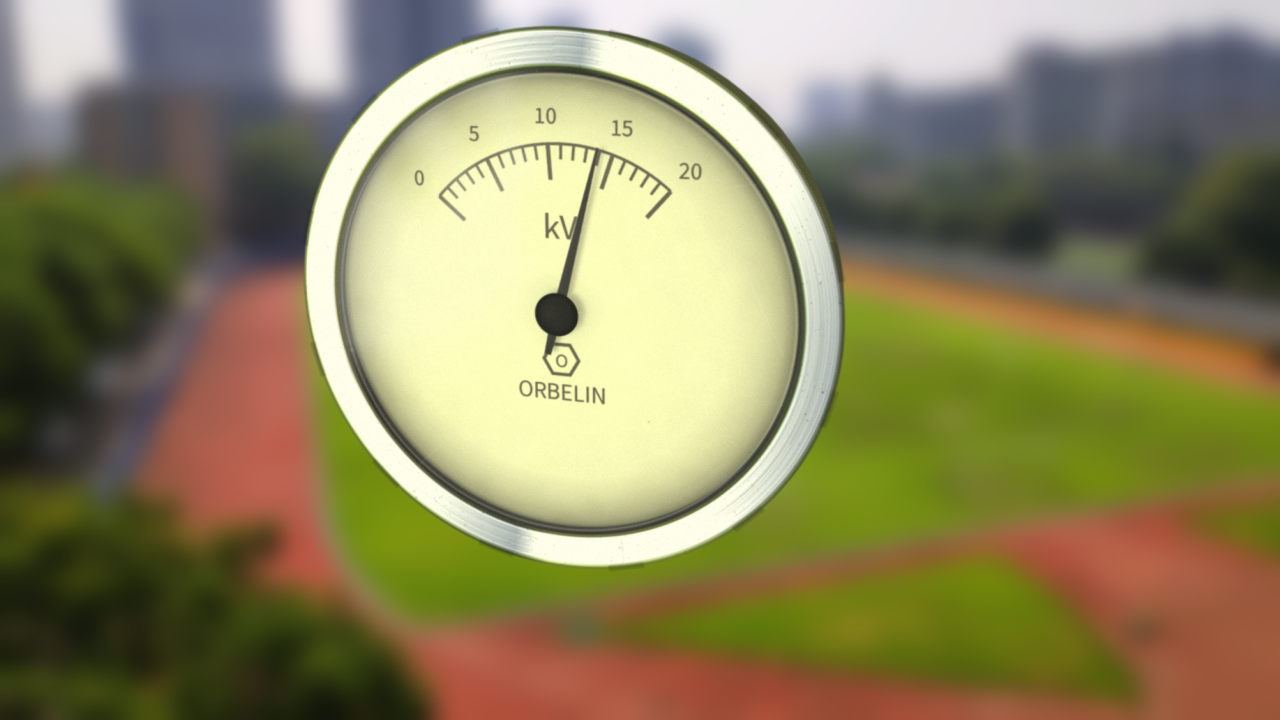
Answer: 14 kV
